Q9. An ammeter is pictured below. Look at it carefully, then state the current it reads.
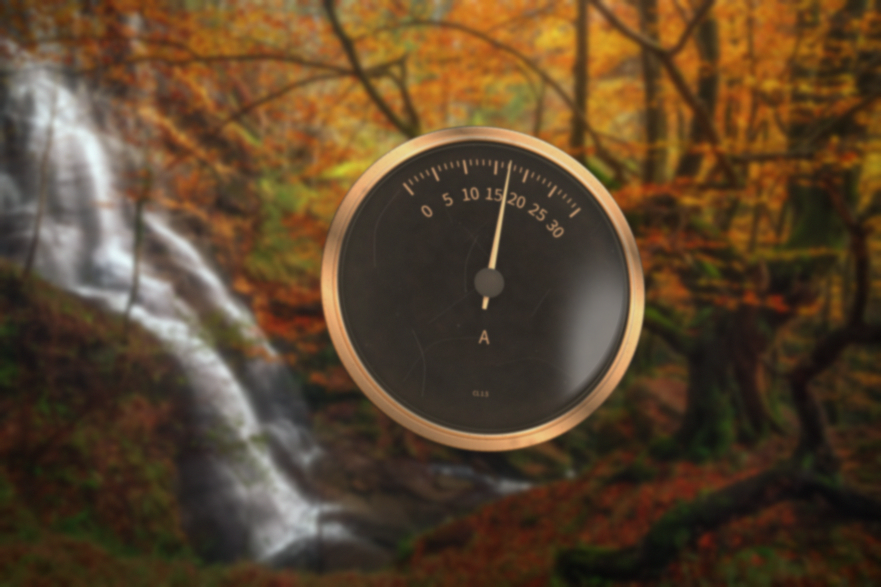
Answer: 17 A
